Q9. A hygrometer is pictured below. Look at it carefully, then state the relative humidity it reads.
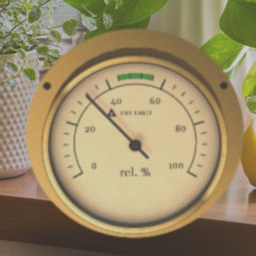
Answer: 32 %
